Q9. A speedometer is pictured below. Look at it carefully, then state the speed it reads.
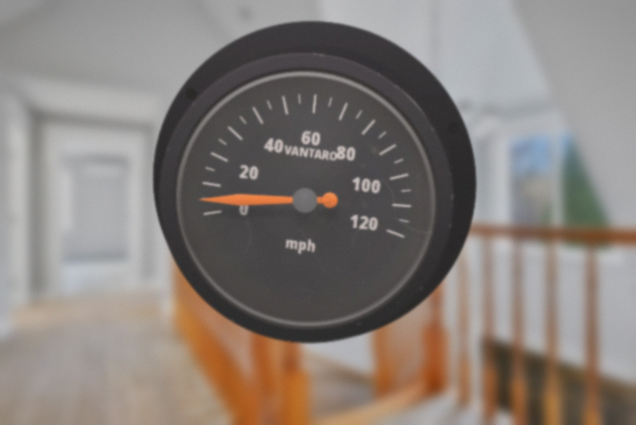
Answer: 5 mph
